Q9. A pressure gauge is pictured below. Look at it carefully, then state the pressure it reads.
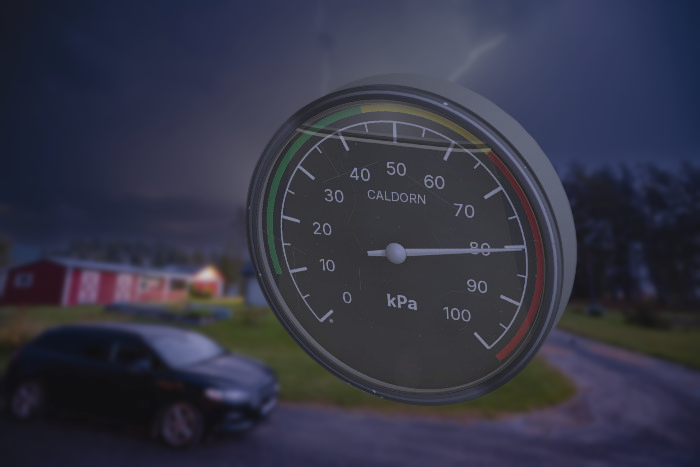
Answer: 80 kPa
